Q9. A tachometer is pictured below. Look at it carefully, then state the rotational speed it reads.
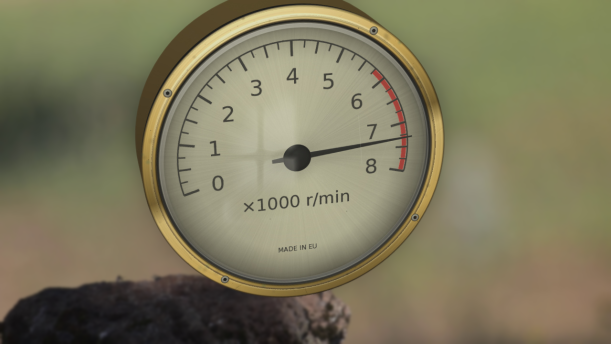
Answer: 7250 rpm
